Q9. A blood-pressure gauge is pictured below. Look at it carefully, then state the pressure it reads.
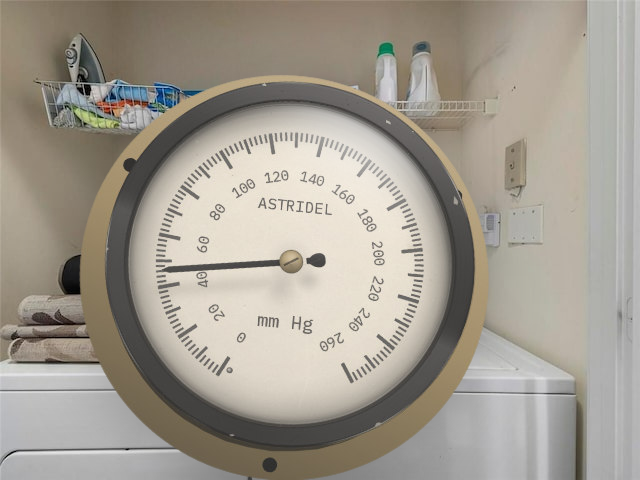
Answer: 46 mmHg
